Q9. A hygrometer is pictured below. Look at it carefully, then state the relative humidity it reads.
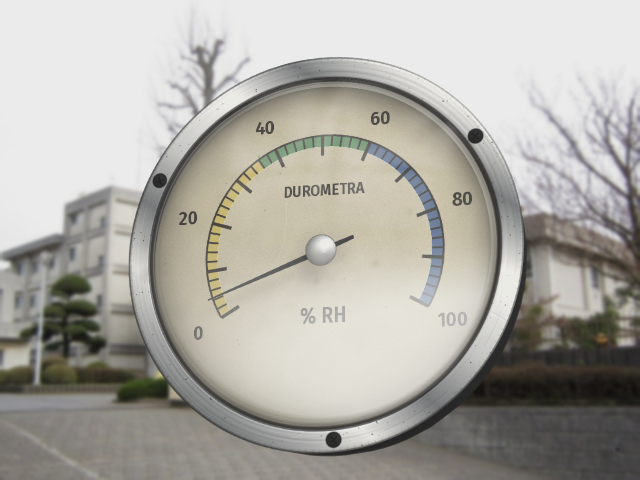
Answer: 4 %
